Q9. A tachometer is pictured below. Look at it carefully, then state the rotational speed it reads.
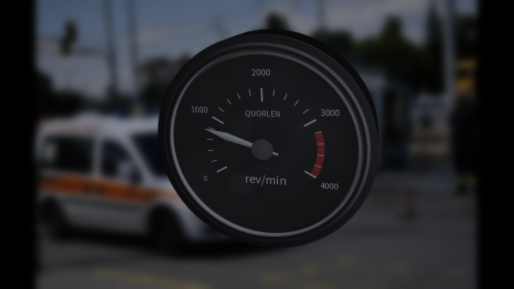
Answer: 800 rpm
